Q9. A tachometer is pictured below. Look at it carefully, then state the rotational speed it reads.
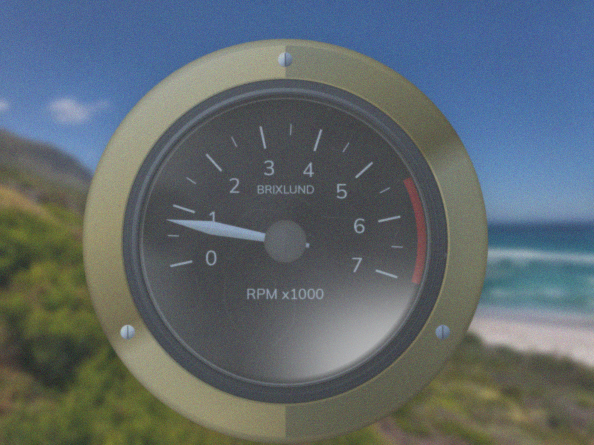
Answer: 750 rpm
